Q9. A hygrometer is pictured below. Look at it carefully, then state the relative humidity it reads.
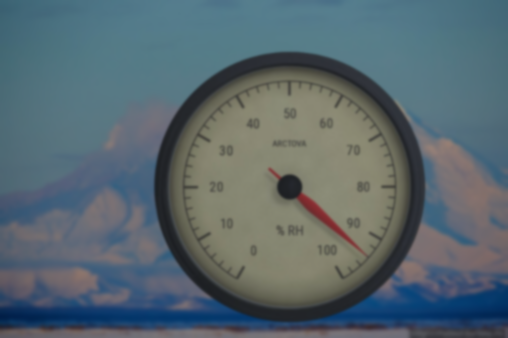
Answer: 94 %
